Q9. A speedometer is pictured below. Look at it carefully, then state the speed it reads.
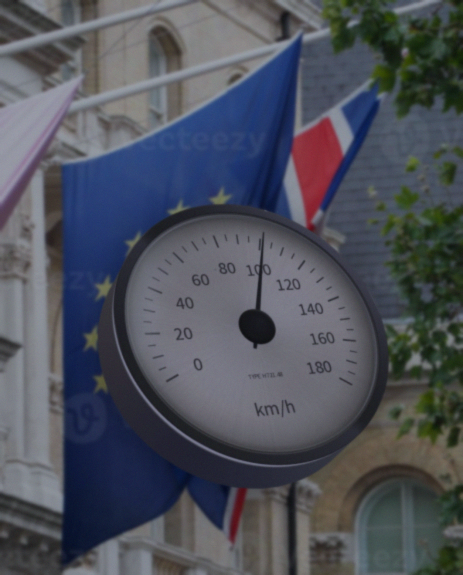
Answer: 100 km/h
